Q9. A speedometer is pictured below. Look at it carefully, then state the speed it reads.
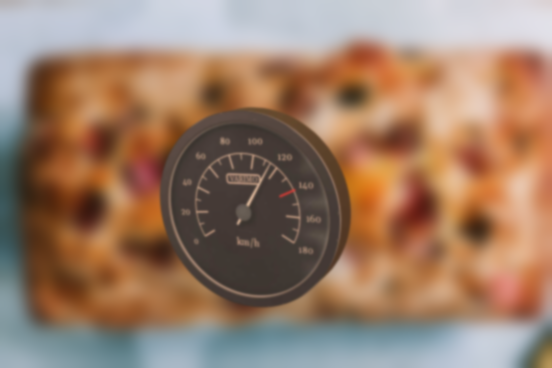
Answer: 115 km/h
